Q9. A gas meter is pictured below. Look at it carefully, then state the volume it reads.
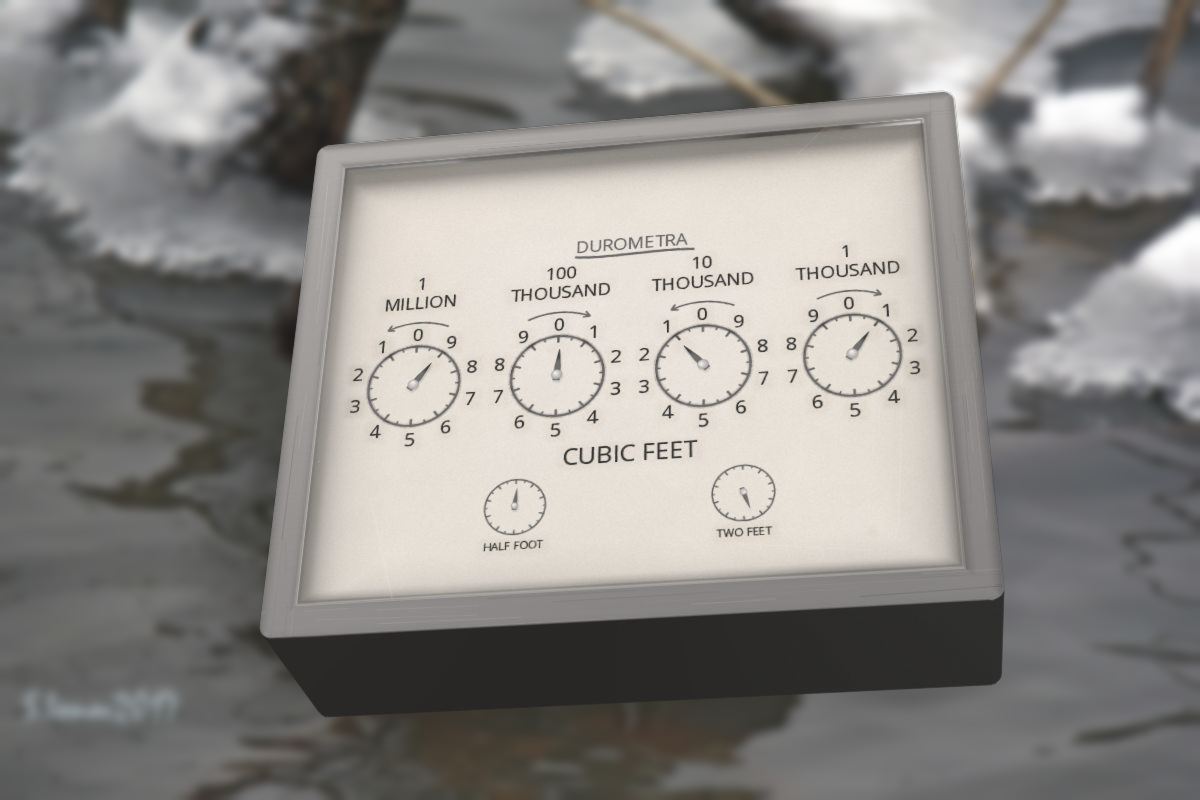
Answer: 901100 ft³
